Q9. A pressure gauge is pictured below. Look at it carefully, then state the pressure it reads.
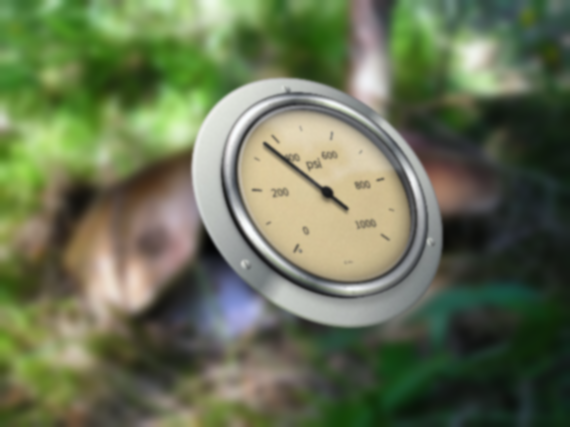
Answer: 350 psi
